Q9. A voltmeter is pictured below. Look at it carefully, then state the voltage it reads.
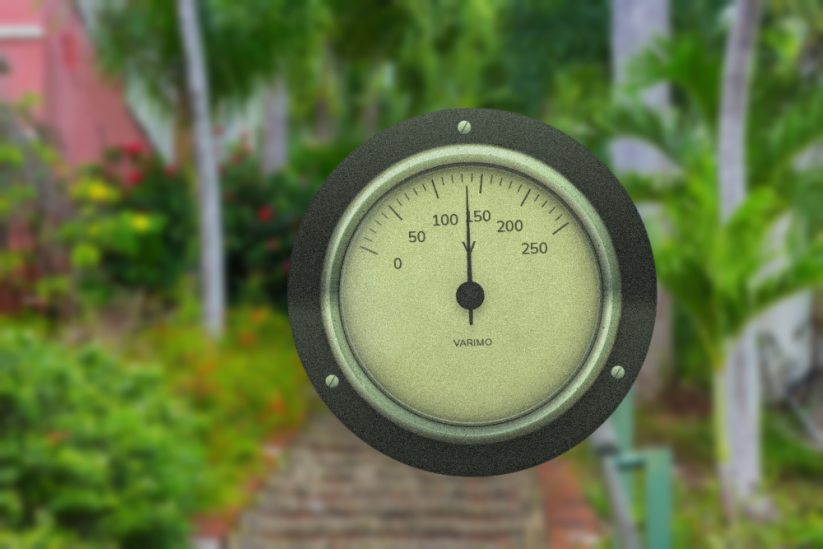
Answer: 135 V
